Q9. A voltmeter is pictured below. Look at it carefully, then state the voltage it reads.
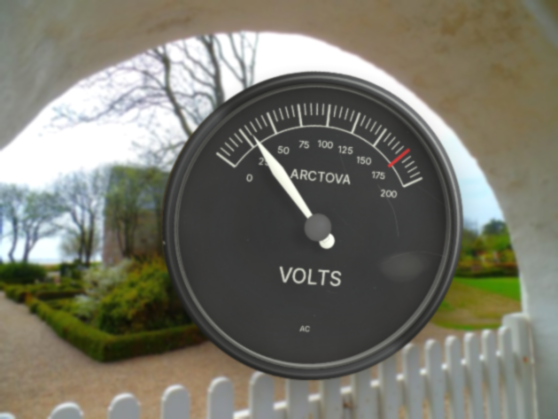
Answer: 30 V
